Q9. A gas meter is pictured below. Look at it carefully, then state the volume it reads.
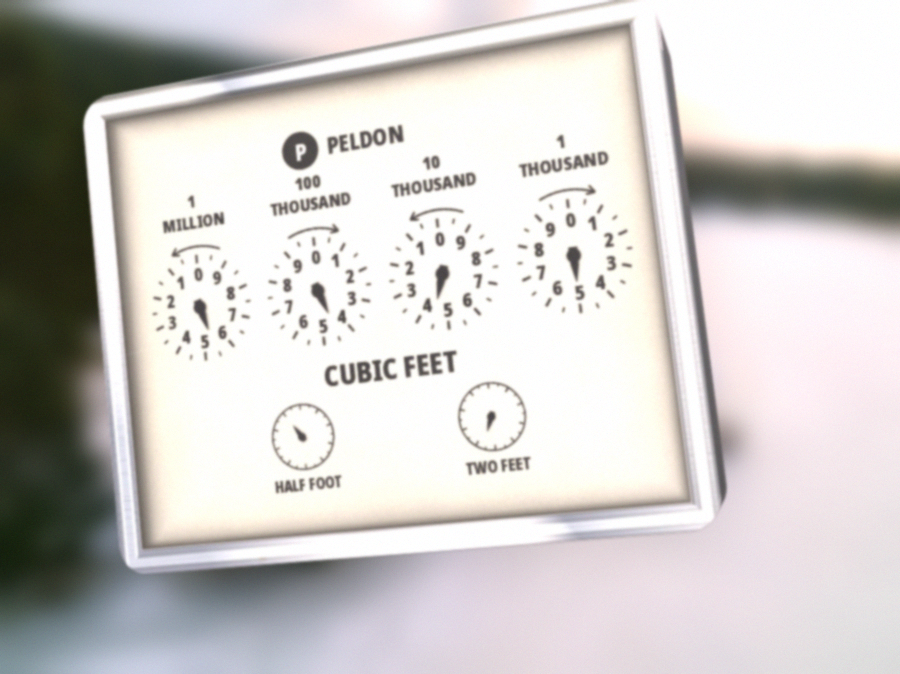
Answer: 544500 ft³
